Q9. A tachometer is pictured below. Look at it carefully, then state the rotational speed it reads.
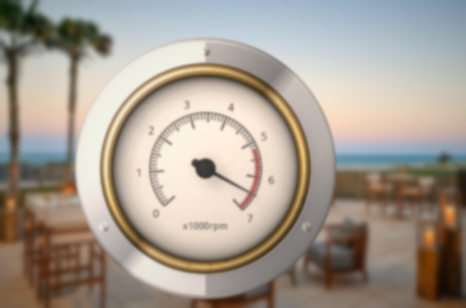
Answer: 6500 rpm
